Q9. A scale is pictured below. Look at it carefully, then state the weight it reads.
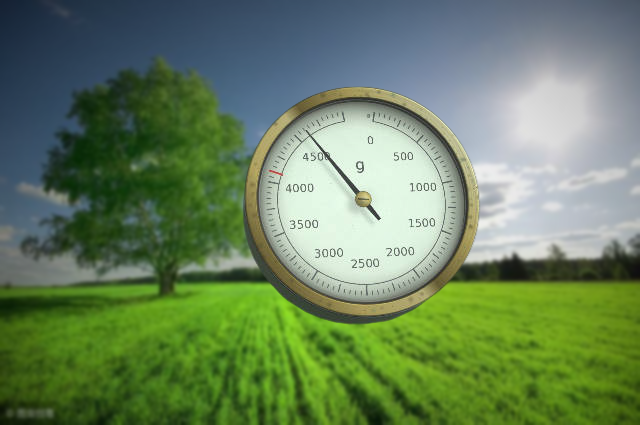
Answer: 4600 g
